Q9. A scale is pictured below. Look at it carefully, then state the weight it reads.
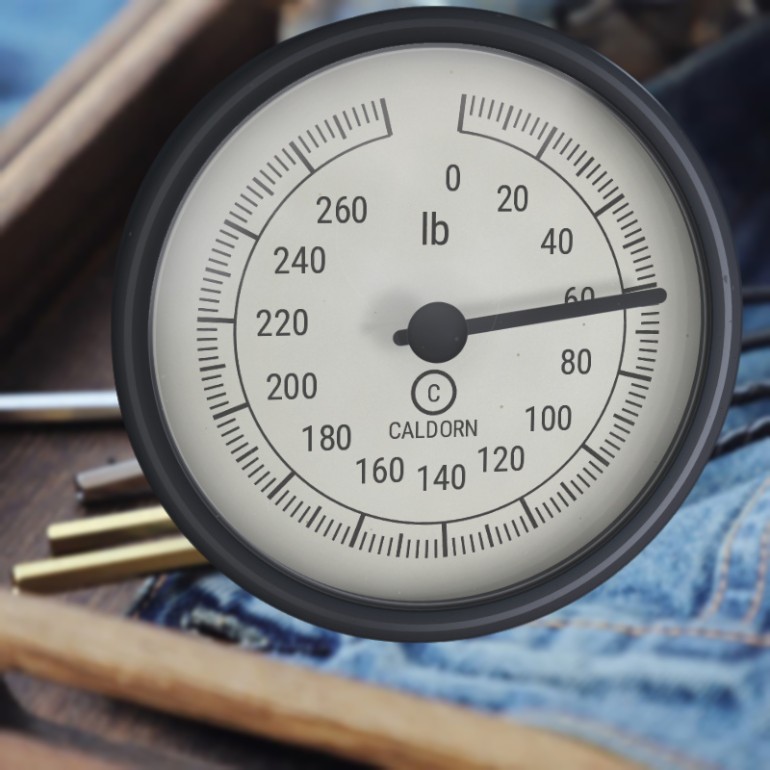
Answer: 62 lb
